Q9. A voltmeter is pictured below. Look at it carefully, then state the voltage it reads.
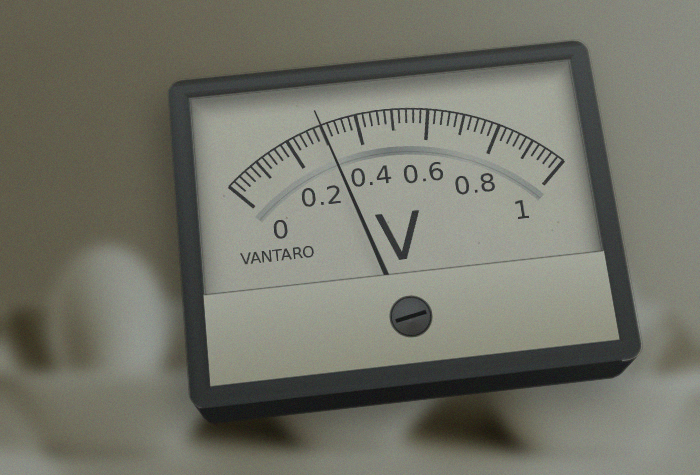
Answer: 0.3 V
